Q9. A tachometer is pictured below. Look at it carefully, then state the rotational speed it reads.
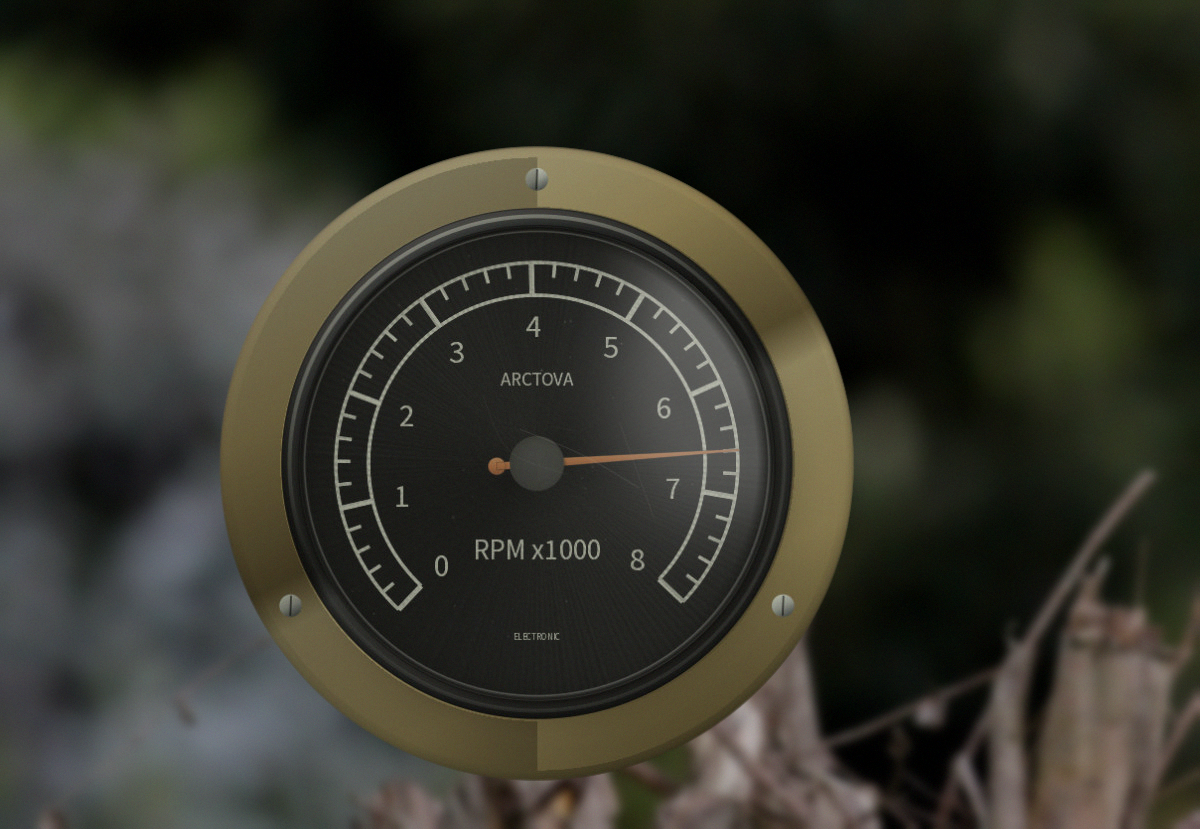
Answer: 6600 rpm
